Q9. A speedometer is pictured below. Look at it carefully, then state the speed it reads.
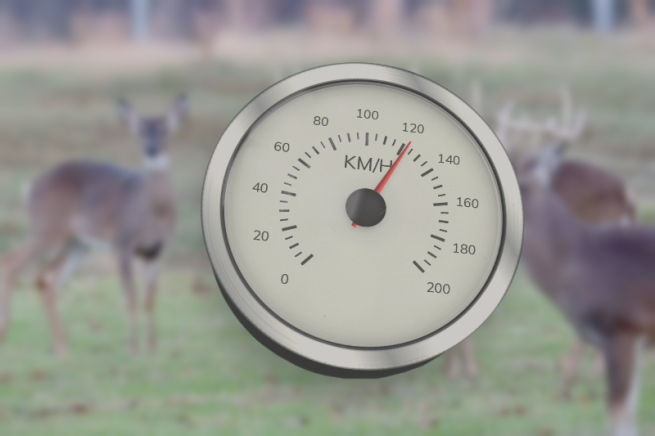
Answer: 122.5 km/h
